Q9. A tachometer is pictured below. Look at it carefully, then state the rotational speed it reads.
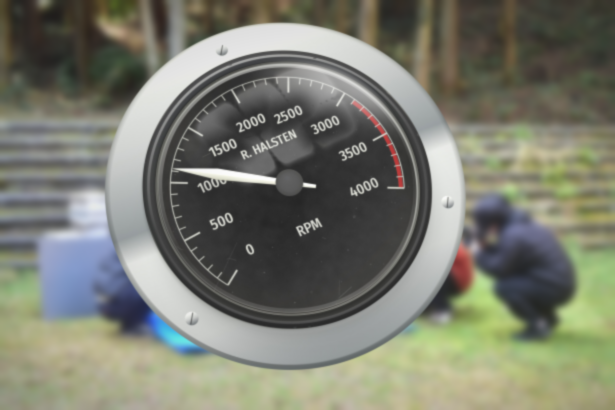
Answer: 1100 rpm
